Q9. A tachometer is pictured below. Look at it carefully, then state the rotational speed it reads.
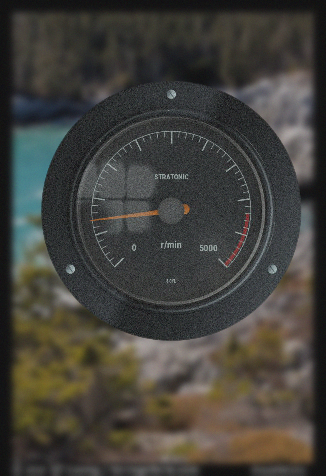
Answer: 700 rpm
